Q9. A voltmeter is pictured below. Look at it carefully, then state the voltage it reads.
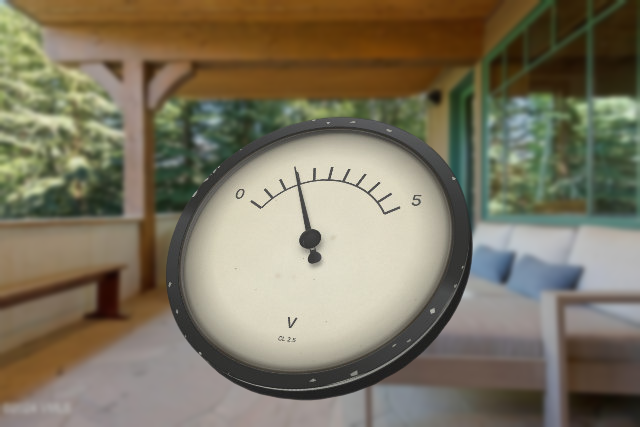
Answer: 1.5 V
